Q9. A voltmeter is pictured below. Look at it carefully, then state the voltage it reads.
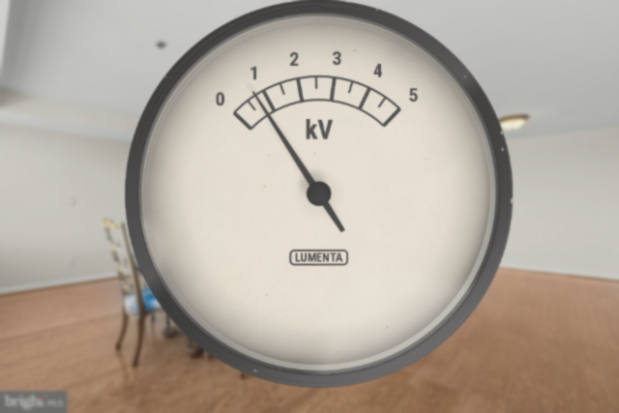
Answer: 0.75 kV
